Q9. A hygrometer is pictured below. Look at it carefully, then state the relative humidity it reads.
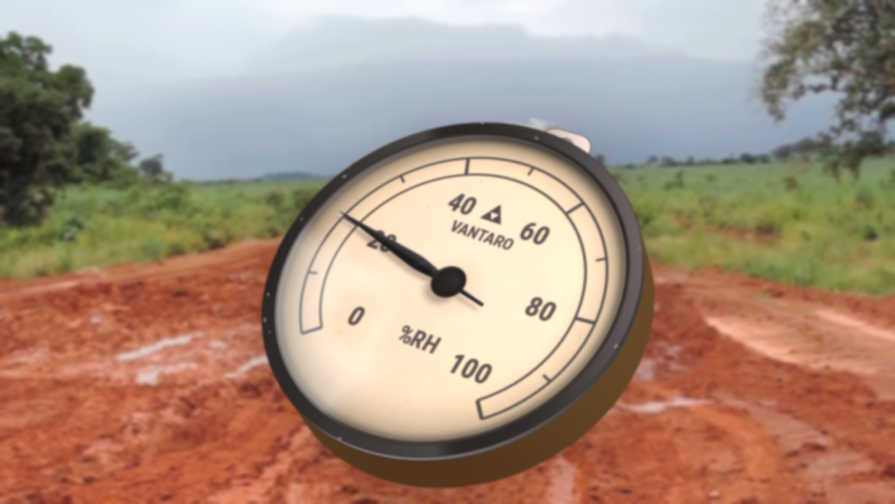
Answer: 20 %
